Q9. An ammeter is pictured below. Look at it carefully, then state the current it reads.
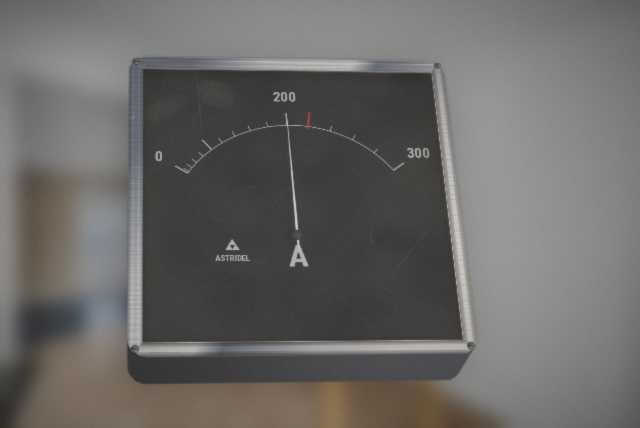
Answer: 200 A
